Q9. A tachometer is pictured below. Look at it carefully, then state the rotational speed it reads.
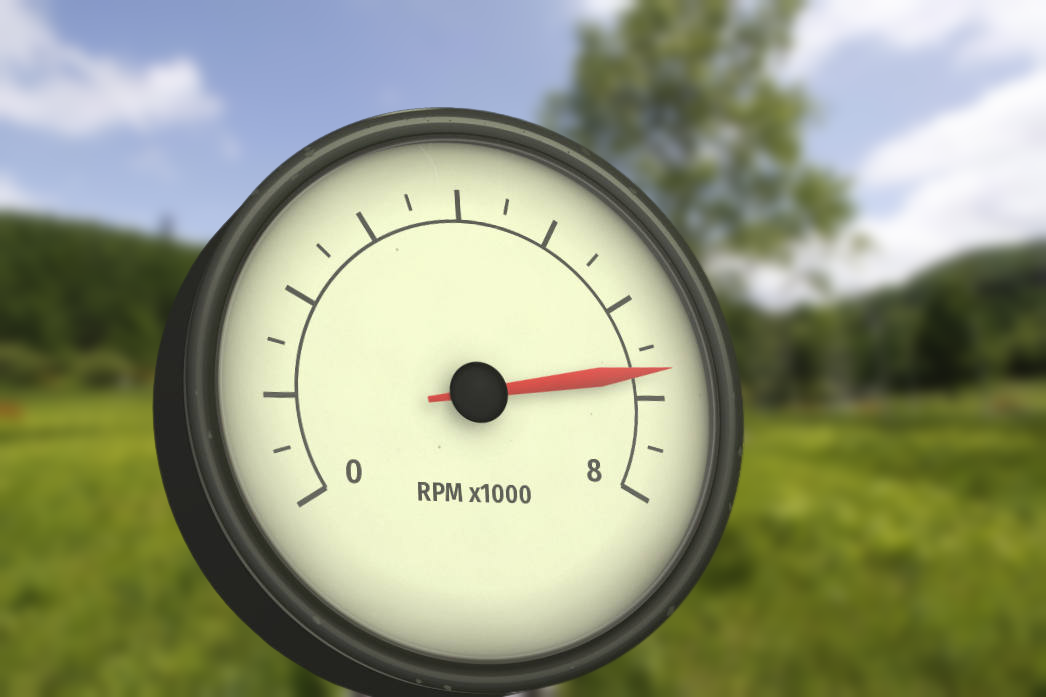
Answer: 6750 rpm
